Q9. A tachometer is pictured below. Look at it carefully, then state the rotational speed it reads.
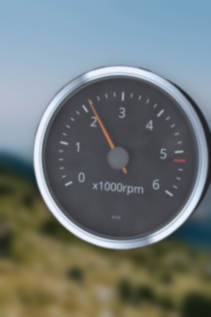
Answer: 2200 rpm
